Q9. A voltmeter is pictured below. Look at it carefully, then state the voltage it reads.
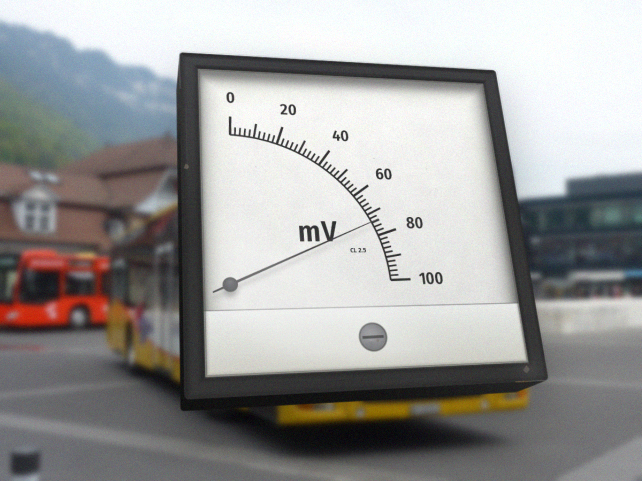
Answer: 74 mV
